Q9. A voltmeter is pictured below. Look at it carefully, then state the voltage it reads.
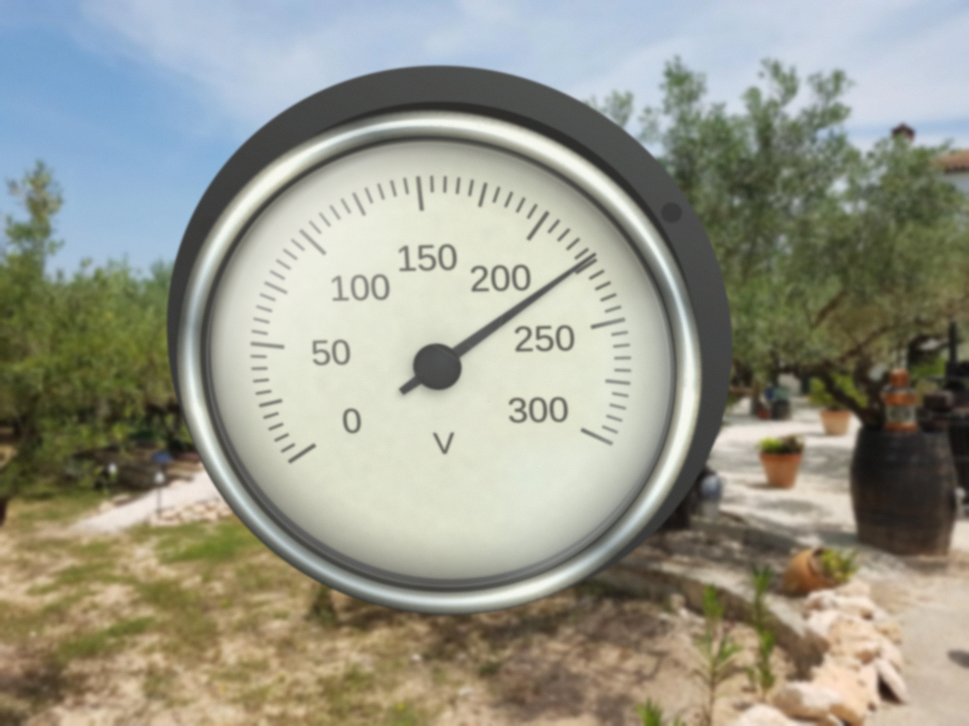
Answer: 222.5 V
